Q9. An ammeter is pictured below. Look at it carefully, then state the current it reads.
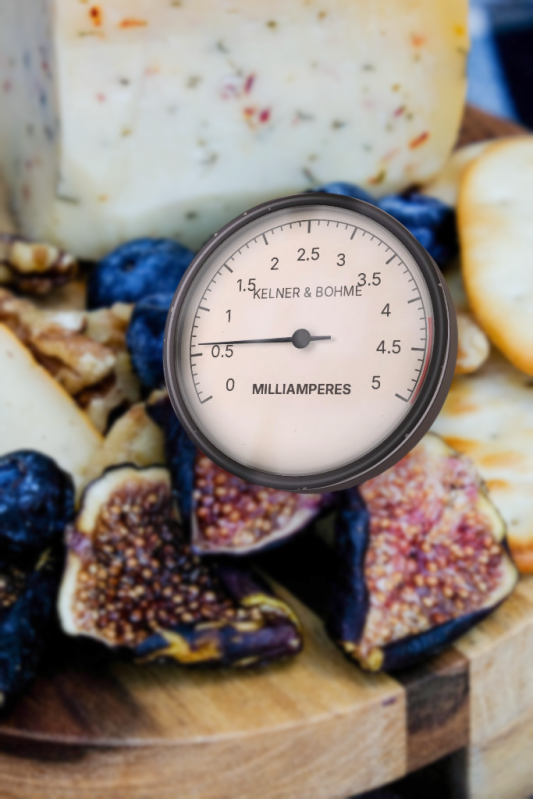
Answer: 0.6 mA
